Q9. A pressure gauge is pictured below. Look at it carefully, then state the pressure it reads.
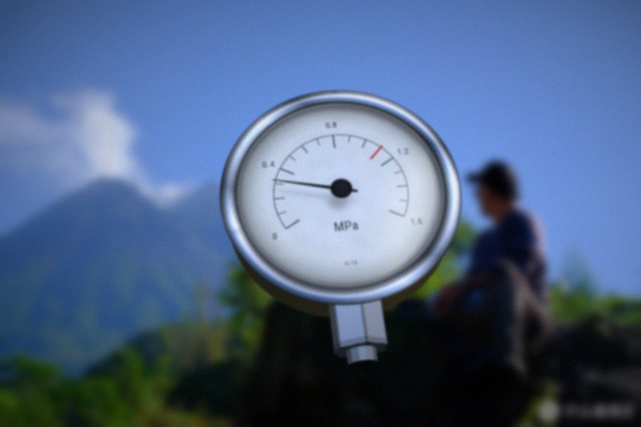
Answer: 0.3 MPa
